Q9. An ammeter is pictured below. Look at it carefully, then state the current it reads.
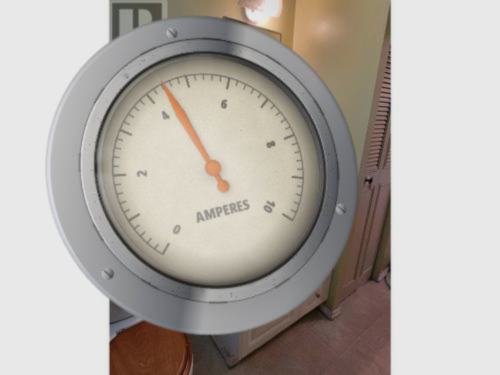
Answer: 4.4 A
